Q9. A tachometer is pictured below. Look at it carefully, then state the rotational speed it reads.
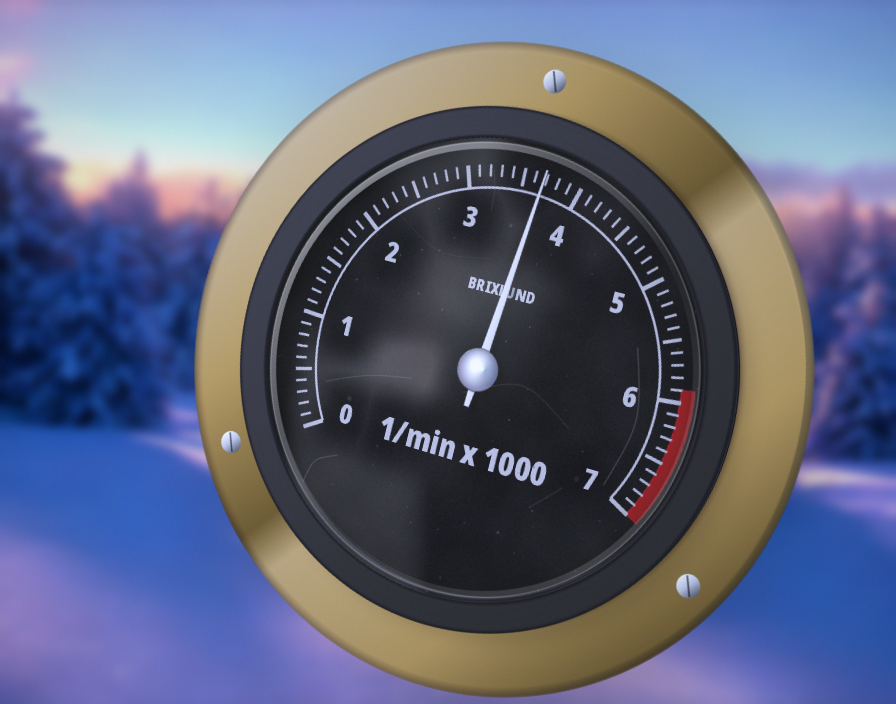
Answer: 3700 rpm
